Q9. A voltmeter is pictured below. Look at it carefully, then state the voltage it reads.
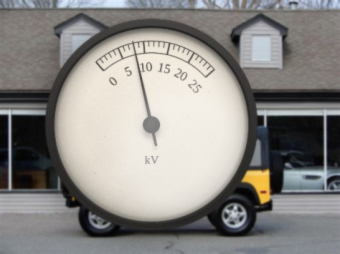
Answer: 8 kV
